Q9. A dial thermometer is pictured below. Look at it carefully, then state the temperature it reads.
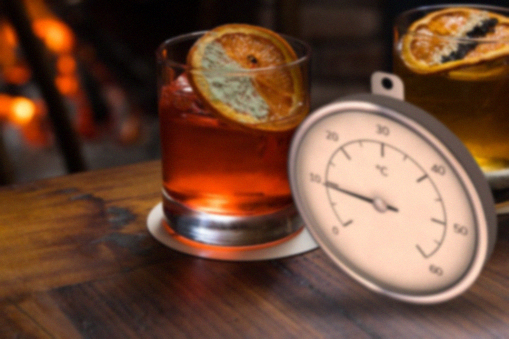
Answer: 10 °C
